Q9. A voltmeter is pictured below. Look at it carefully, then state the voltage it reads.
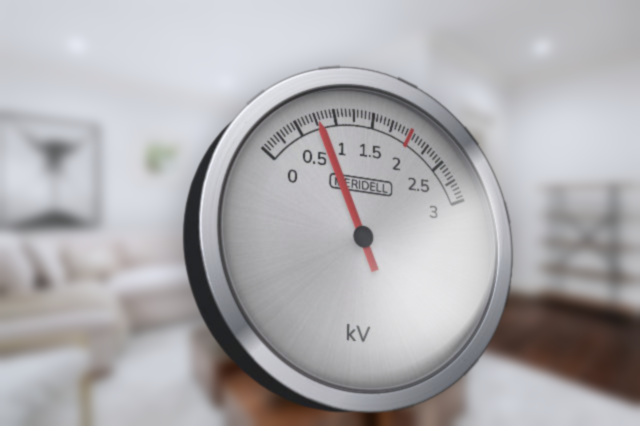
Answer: 0.75 kV
